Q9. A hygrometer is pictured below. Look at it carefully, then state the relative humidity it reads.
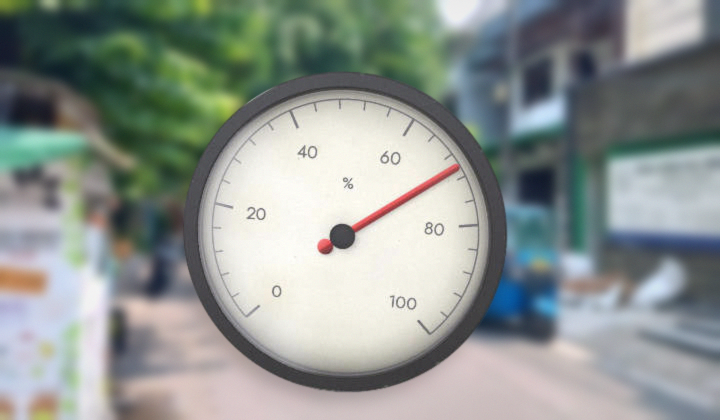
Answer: 70 %
